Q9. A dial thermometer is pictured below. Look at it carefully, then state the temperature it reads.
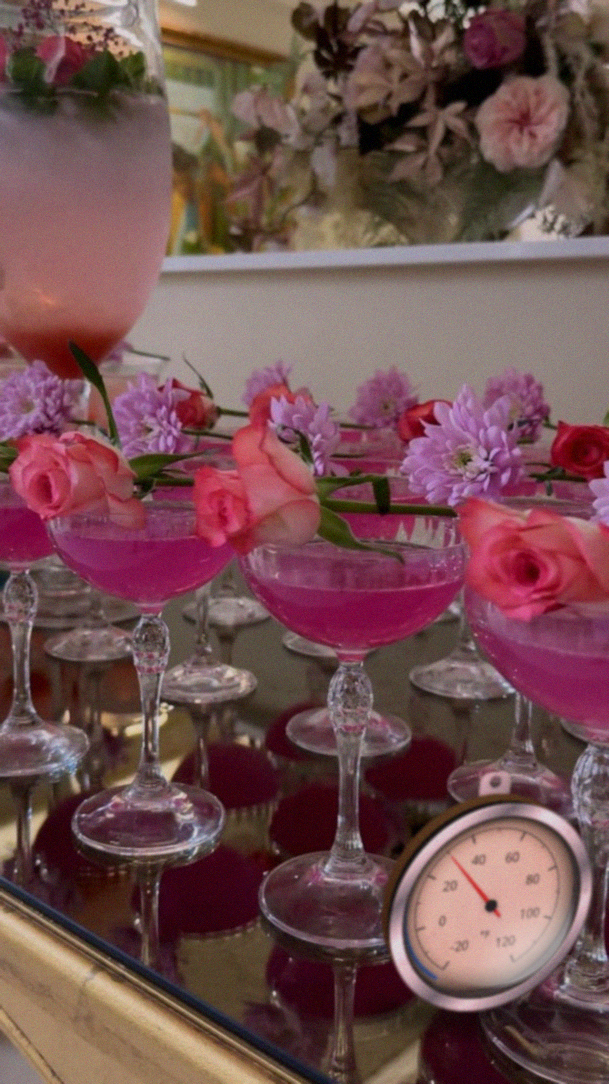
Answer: 30 °F
